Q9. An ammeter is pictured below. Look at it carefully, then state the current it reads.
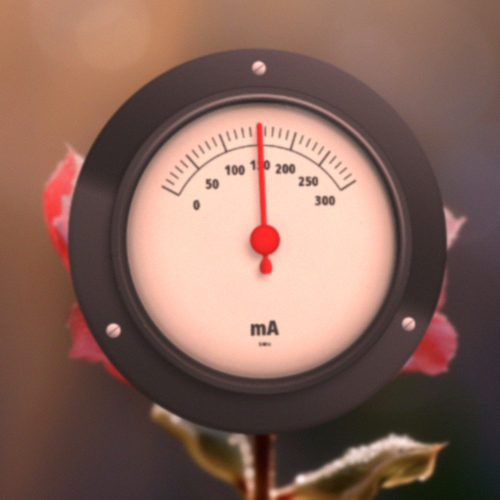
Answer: 150 mA
